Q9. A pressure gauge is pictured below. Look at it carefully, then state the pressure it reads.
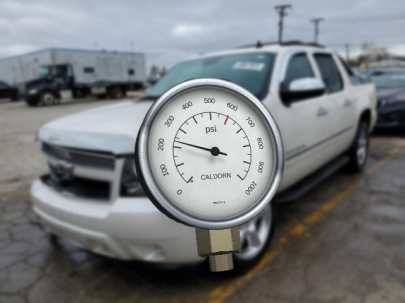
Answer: 225 psi
